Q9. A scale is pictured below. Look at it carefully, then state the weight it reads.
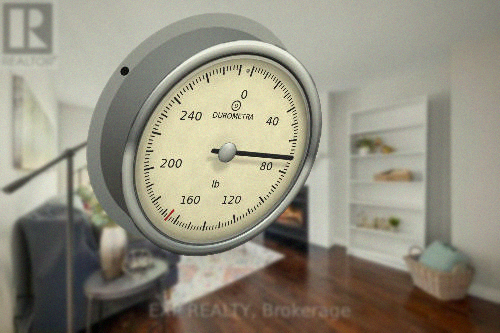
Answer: 70 lb
